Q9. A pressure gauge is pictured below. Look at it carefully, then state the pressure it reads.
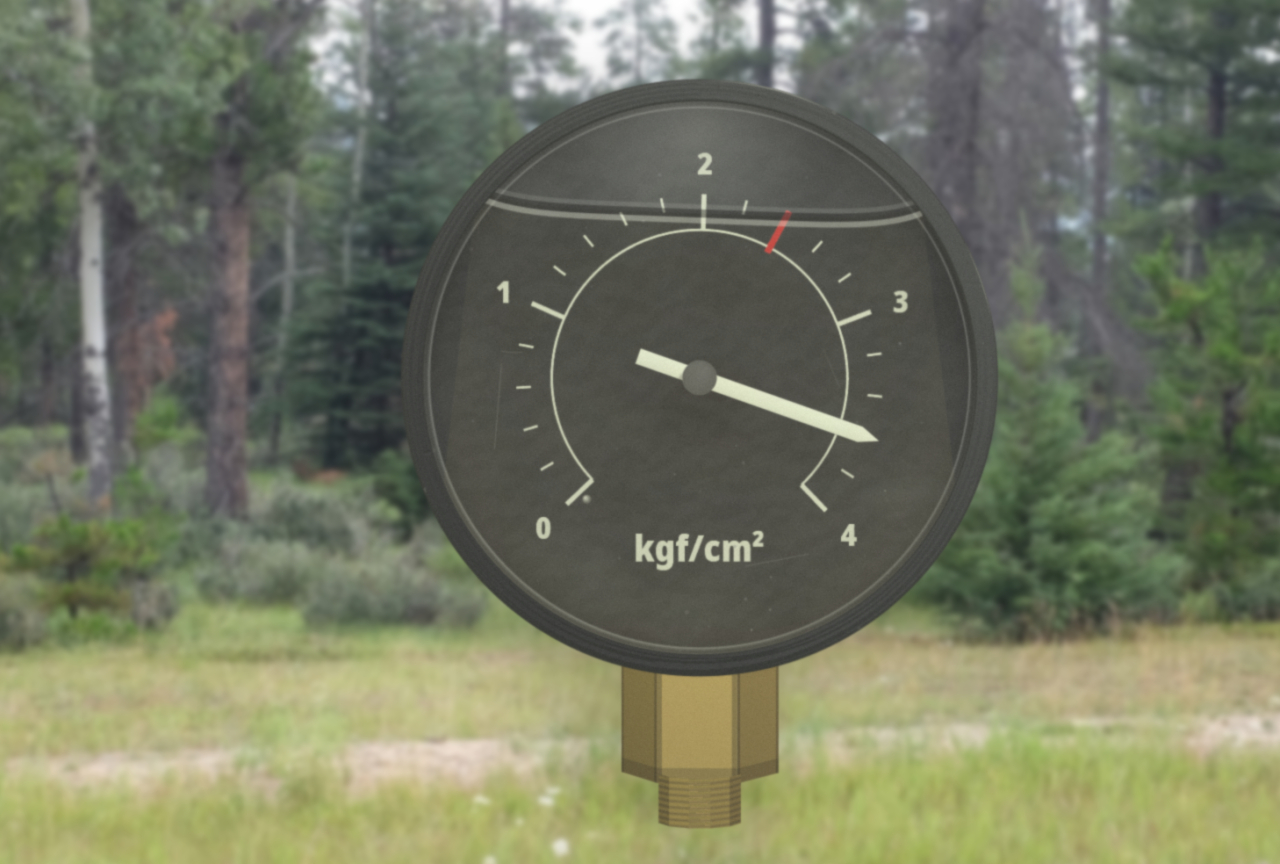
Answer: 3.6 kg/cm²
